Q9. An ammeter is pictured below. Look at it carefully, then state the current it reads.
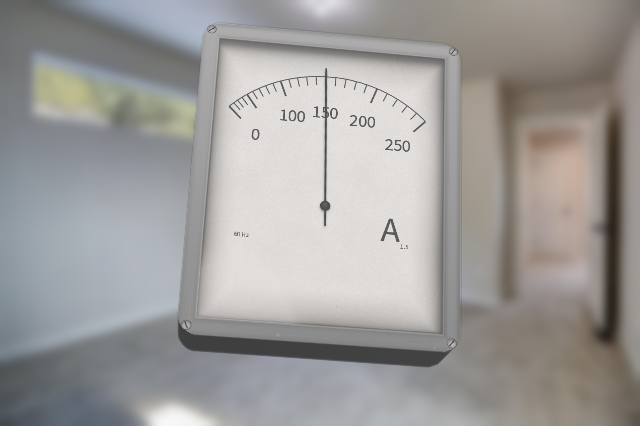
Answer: 150 A
